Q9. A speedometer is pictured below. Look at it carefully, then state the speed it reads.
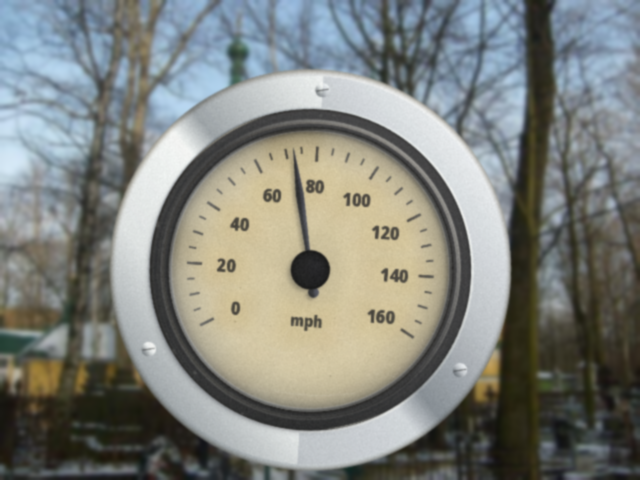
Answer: 72.5 mph
